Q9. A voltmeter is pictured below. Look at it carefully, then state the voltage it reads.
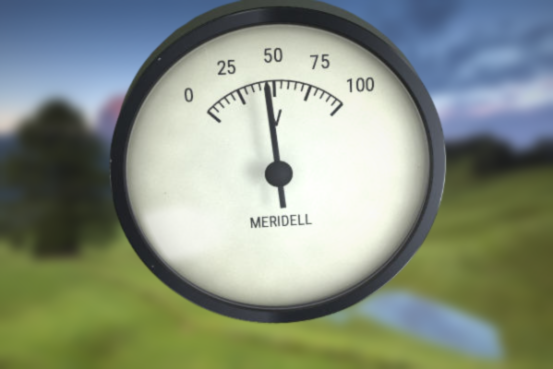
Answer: 45 V
